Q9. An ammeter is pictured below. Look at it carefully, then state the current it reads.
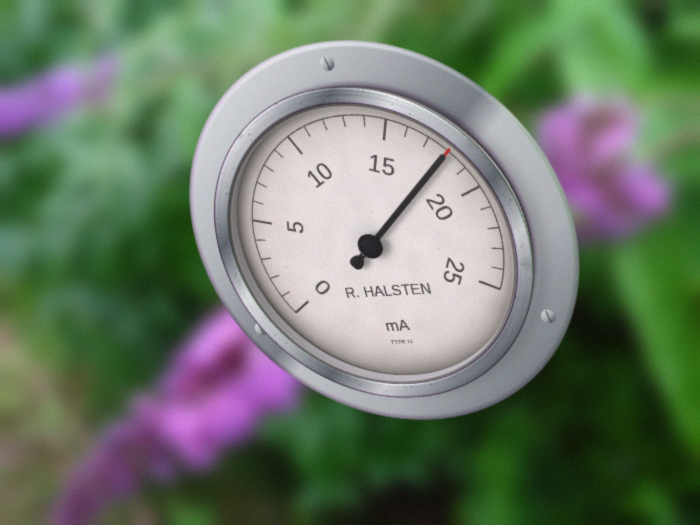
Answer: 18 mA
